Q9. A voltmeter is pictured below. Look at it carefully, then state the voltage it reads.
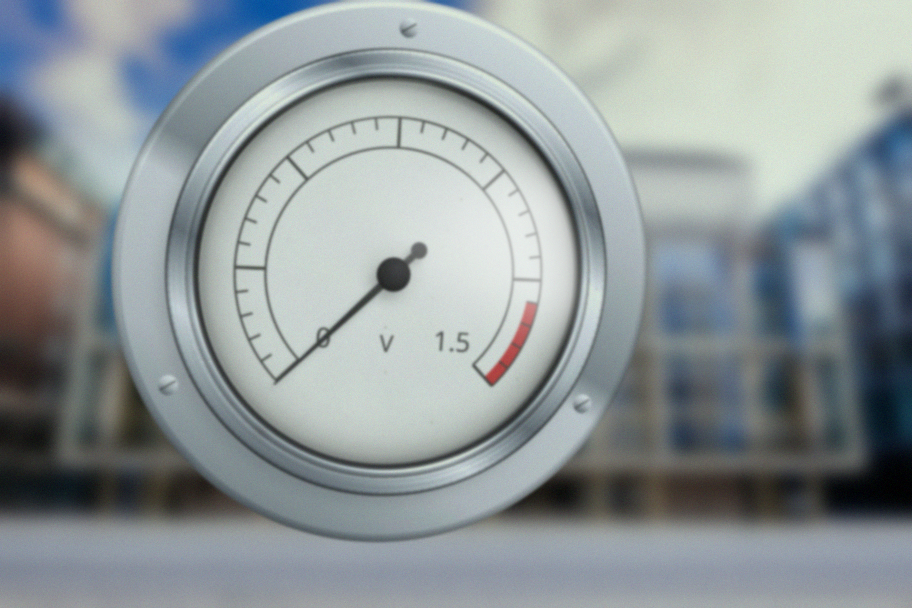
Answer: 0 V
